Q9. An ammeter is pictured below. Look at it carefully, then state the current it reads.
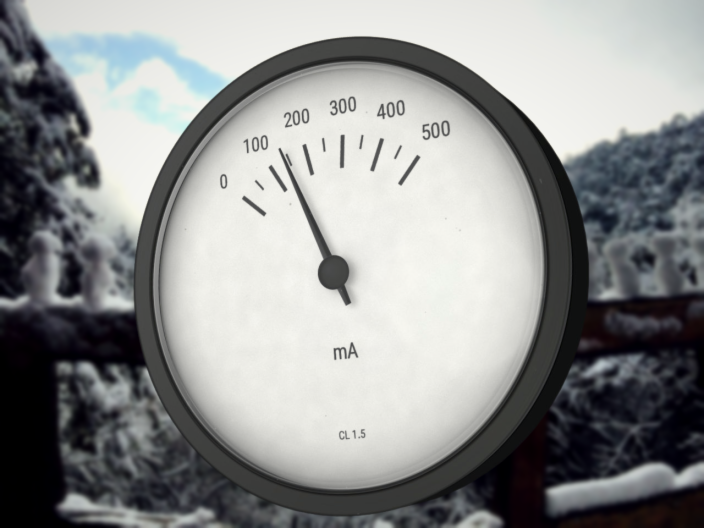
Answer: 150 mA
